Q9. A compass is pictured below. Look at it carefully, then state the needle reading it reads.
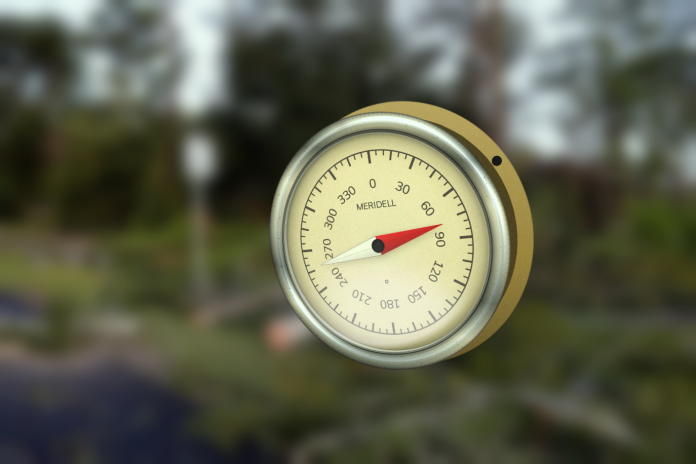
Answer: 77.5 °
